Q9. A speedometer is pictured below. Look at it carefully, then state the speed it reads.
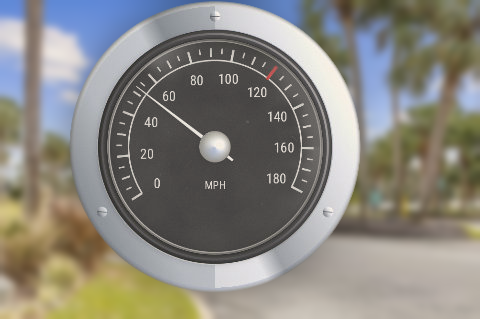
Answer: 52.5 mph
